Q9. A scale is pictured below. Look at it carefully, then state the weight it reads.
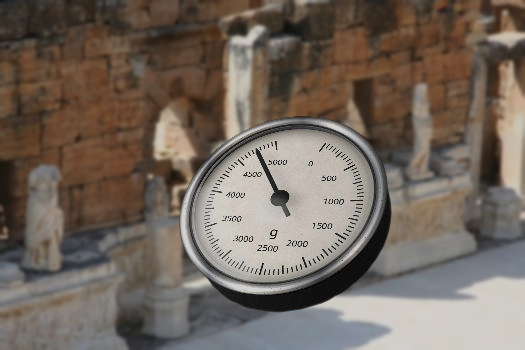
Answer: 4750 g
